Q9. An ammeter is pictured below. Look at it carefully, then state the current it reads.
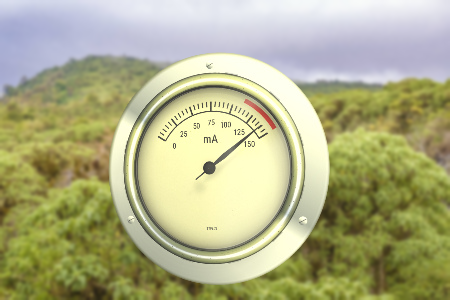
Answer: 140 mA
